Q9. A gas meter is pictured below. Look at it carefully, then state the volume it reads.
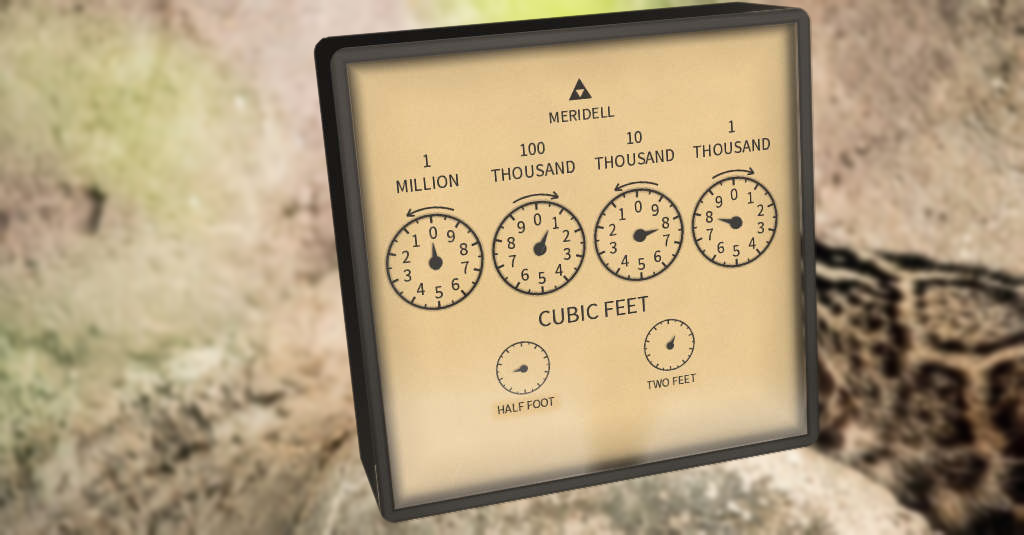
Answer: 7800 ft³
